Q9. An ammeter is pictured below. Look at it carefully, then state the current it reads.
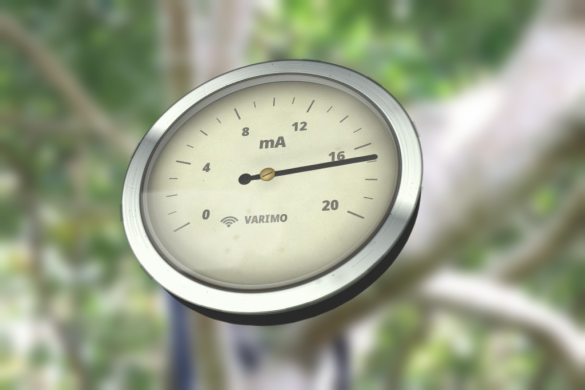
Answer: 17 mA
